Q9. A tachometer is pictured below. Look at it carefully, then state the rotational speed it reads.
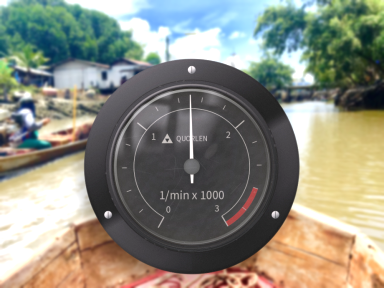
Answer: 1500 rpm
